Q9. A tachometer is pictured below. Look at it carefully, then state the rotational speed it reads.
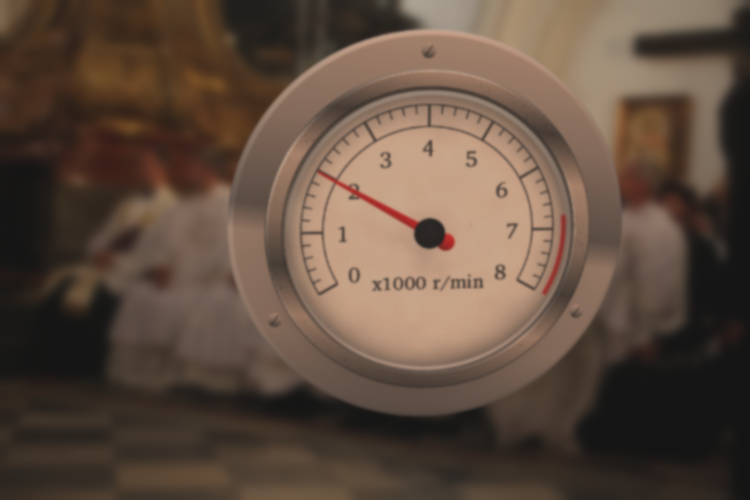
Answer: 2000 rpm
